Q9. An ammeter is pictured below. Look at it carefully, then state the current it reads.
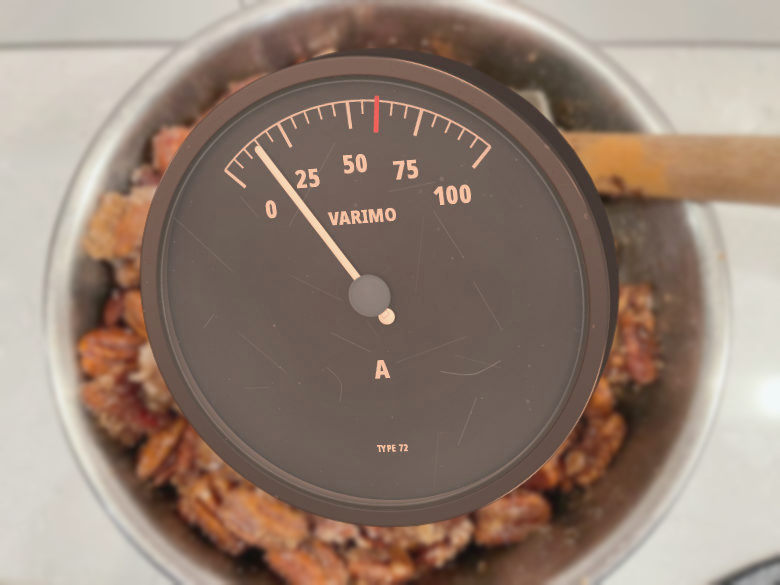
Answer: 15 A
